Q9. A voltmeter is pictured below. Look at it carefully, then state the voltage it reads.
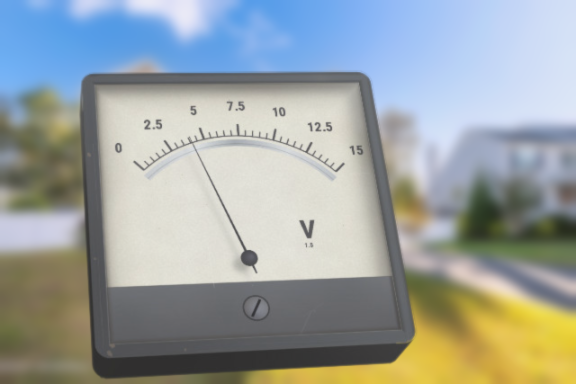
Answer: 4 V
